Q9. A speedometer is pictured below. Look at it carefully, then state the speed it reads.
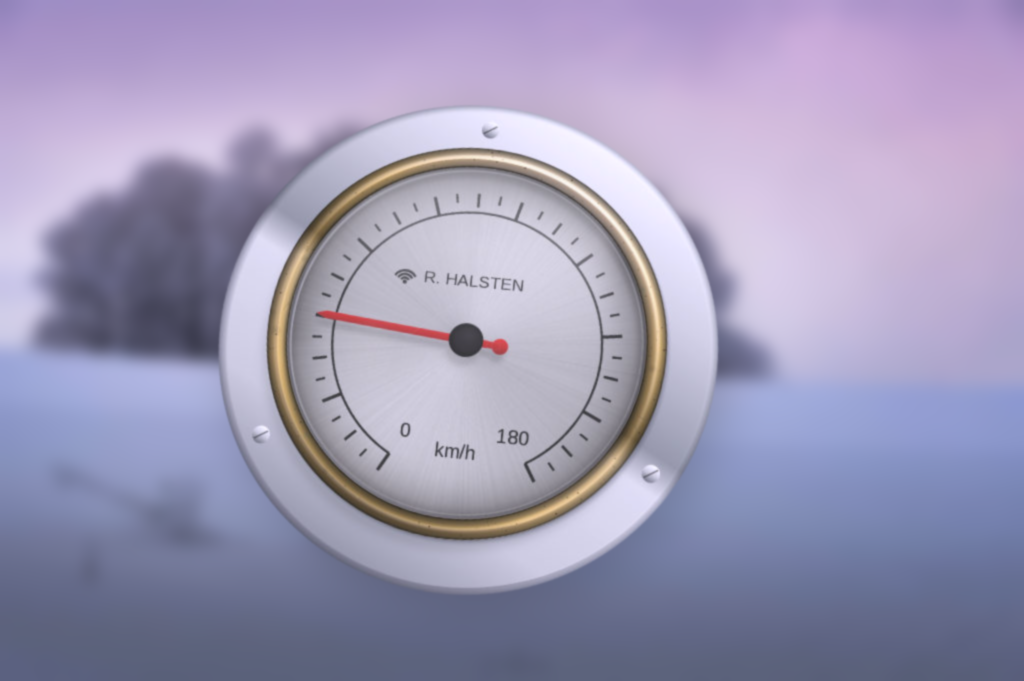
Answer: 40 km/h
